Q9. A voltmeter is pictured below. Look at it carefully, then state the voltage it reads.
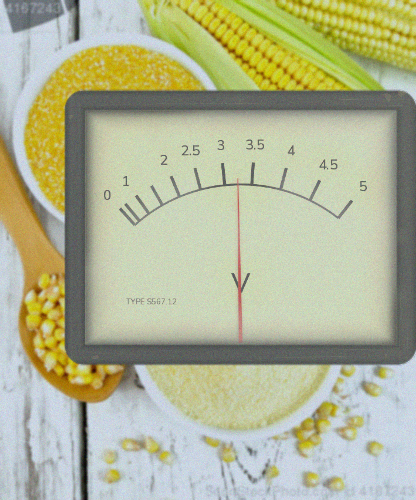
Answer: 3.25 V
